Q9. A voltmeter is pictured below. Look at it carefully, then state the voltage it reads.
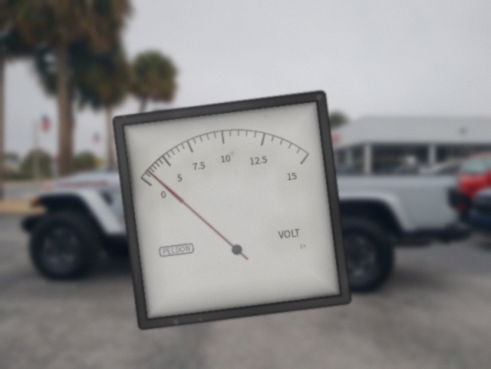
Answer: 2.5 V
